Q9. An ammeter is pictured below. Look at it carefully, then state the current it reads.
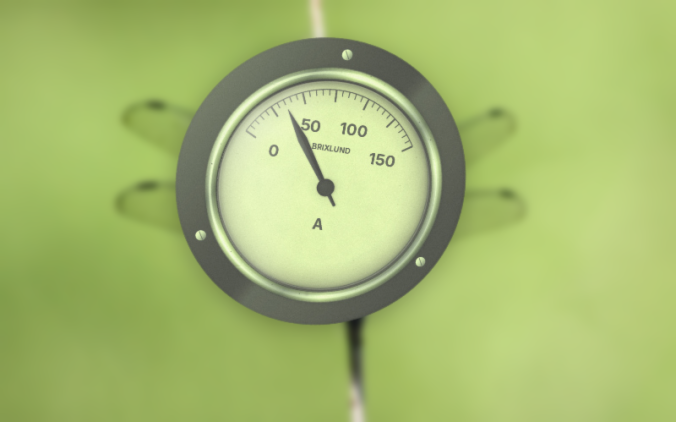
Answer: 35 A
